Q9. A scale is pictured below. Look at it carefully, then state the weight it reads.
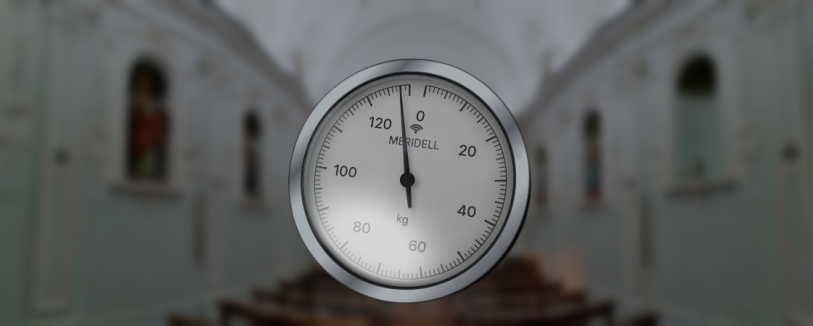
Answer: 128 kg
